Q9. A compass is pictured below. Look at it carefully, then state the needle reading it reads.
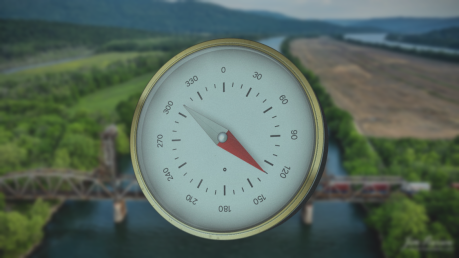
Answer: 130 °
